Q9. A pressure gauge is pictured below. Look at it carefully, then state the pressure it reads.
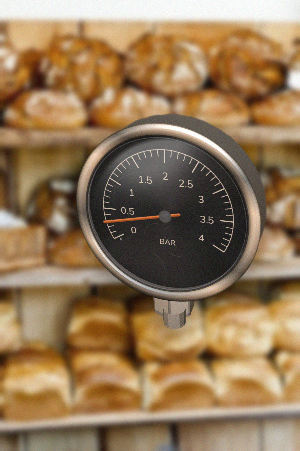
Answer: 0.3 bar
